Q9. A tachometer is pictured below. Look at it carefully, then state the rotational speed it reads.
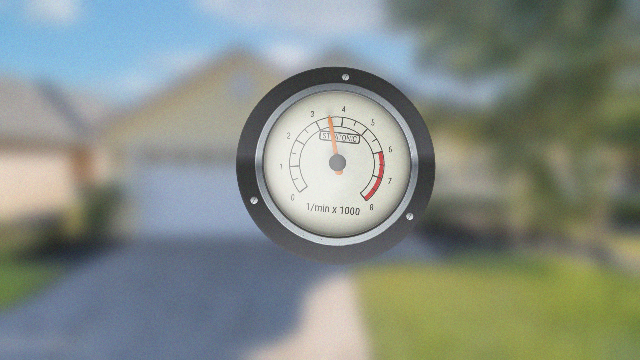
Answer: 3500 rpm
